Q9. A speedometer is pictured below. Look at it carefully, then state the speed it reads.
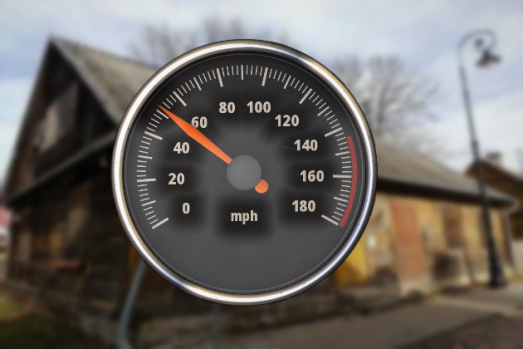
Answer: 52 mph
